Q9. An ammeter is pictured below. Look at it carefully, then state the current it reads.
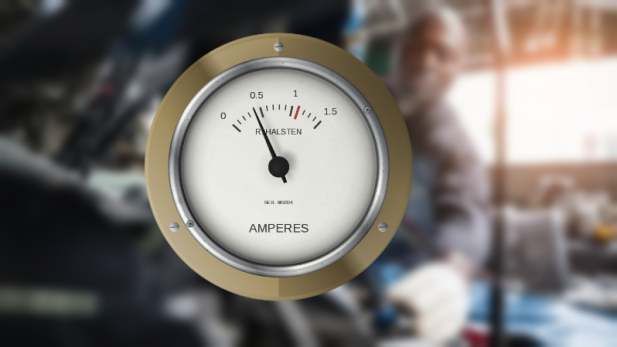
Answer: 0.4 A
